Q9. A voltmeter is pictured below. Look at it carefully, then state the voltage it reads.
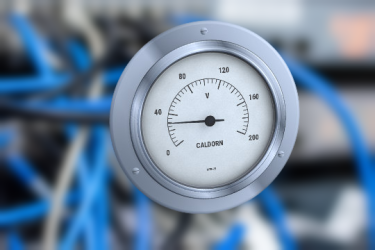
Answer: 30 V
